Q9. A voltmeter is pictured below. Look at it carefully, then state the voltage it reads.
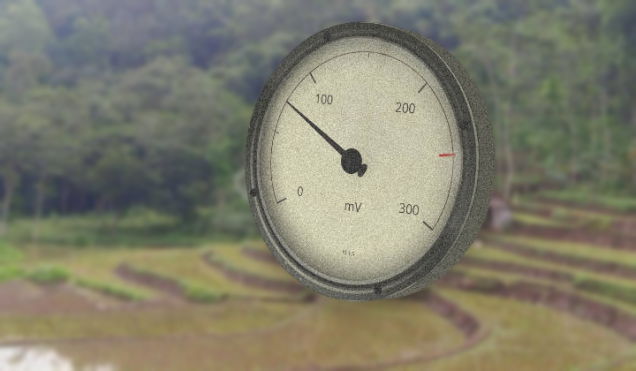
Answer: 75 mV
